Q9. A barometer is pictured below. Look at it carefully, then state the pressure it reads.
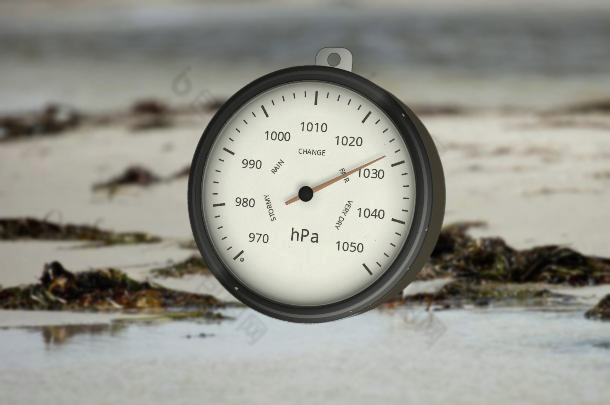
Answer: 1028 hPa
